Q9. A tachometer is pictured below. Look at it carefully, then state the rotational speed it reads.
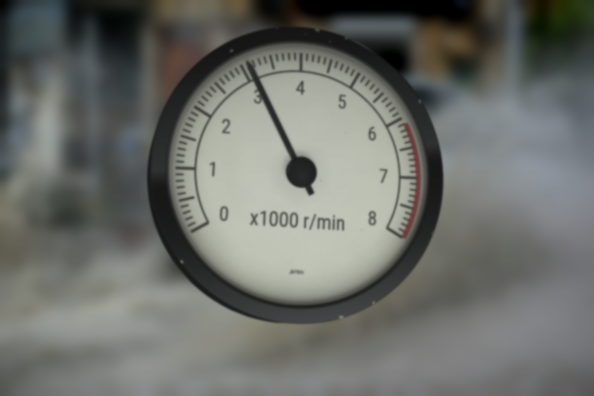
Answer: 3100 rpm
